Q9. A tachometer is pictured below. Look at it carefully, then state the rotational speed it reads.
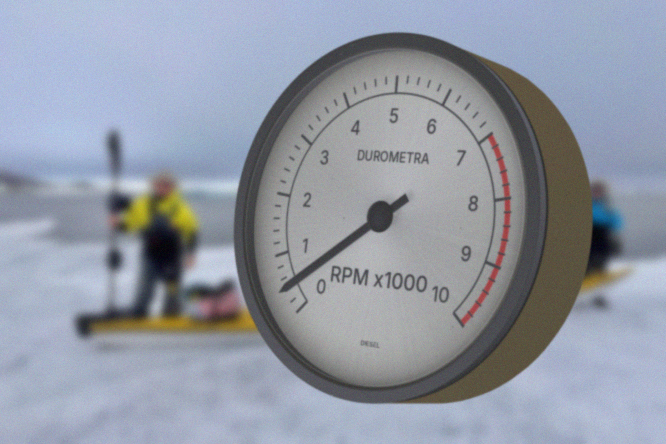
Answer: 400 rpm
